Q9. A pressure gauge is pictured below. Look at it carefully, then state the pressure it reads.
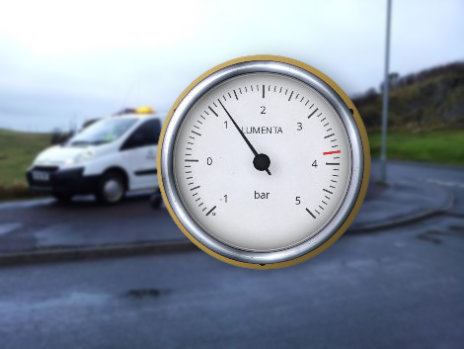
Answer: 1.2 bar
